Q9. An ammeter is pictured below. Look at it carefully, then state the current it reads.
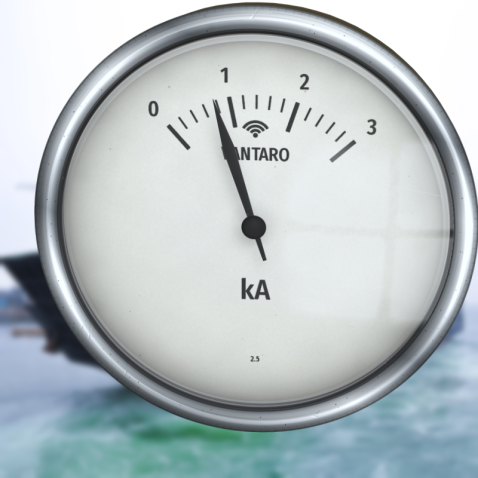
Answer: 0.8 kA
